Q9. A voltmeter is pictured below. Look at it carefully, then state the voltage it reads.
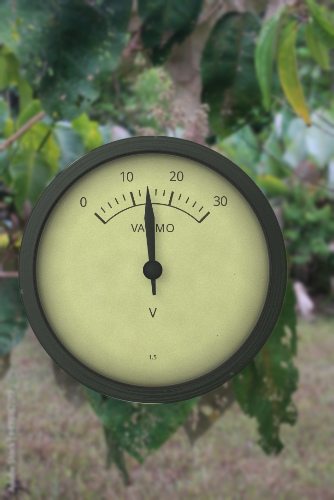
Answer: 14 V
